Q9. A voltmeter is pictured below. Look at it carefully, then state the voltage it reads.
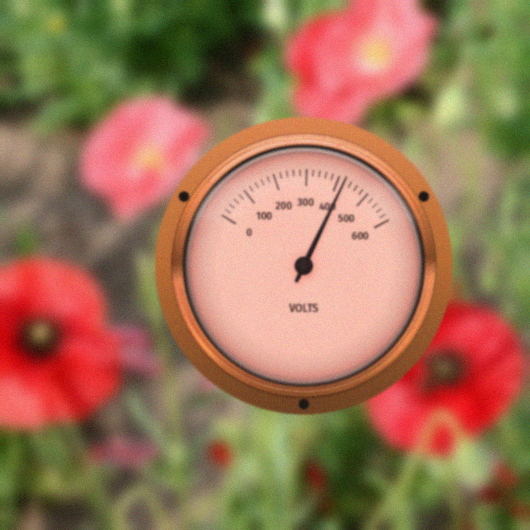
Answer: 420 V
